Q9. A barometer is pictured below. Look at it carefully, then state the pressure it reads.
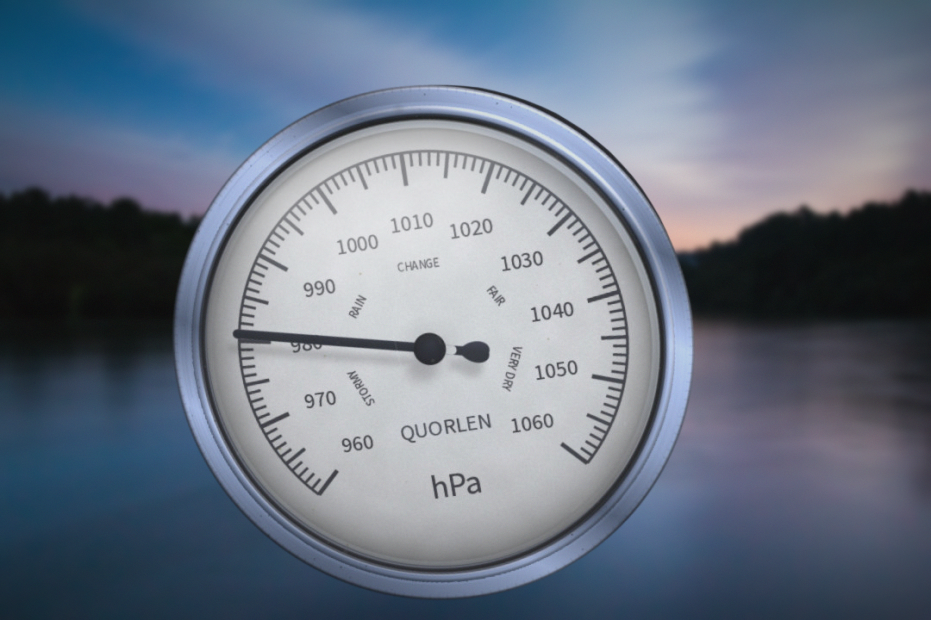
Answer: 981 hPa
